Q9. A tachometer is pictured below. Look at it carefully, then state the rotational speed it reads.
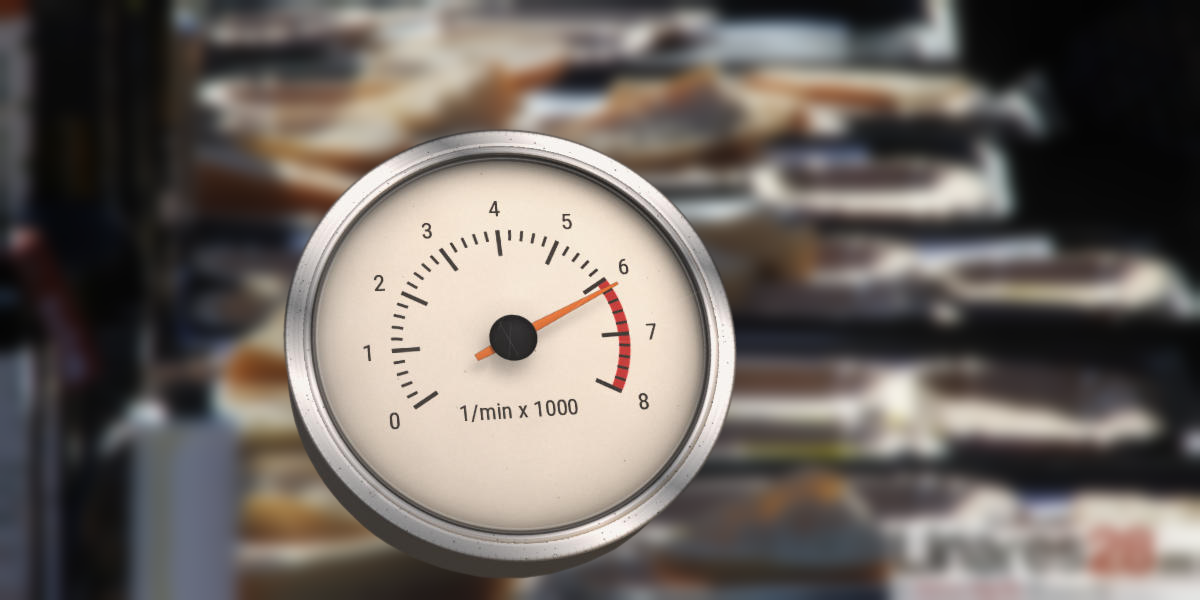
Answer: 6200 rpm
